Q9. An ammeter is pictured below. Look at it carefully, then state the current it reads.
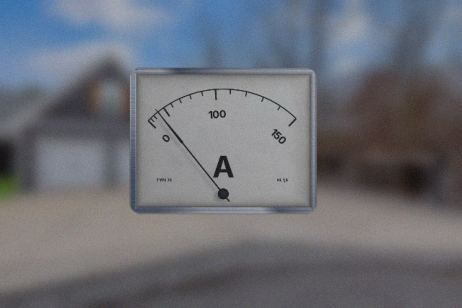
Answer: 40 A
